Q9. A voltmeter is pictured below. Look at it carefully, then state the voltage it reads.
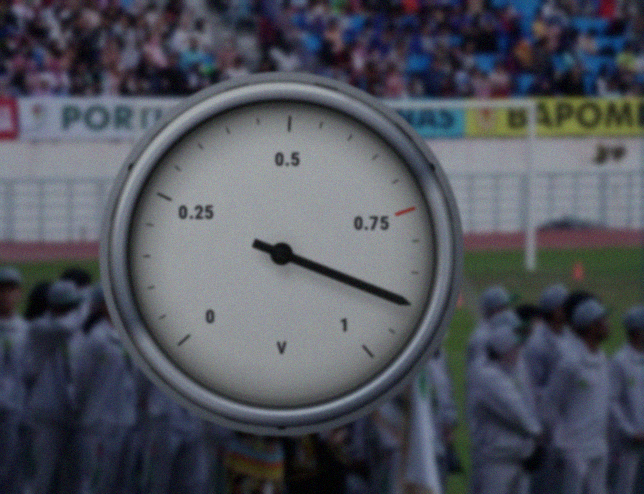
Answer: 0.9 V
